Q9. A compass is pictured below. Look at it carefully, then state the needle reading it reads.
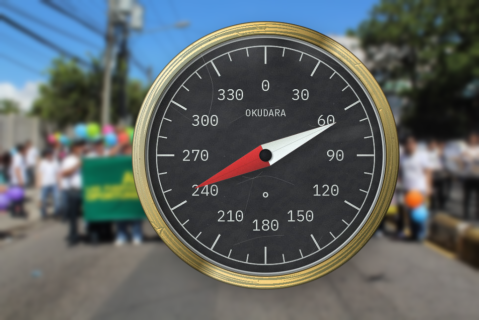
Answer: 245 °
